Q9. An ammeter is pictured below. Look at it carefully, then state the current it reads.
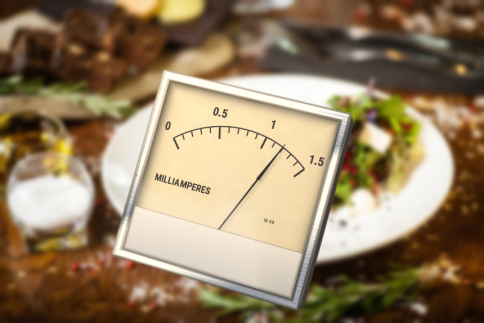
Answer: 1.2 mA
